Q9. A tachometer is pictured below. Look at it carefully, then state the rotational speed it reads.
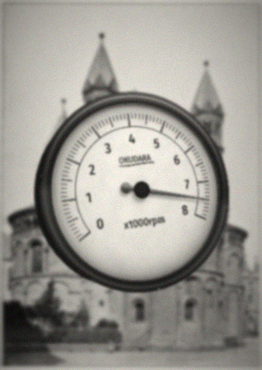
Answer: 7500 rpm
